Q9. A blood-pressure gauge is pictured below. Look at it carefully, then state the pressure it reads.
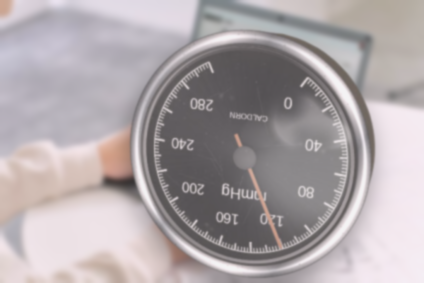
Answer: 120 mmHg
